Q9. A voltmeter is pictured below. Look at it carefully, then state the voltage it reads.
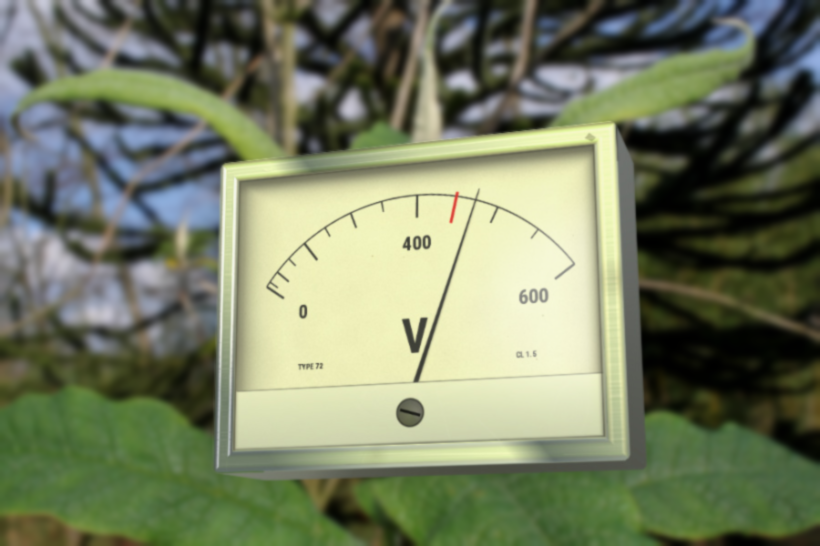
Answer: 475 V
